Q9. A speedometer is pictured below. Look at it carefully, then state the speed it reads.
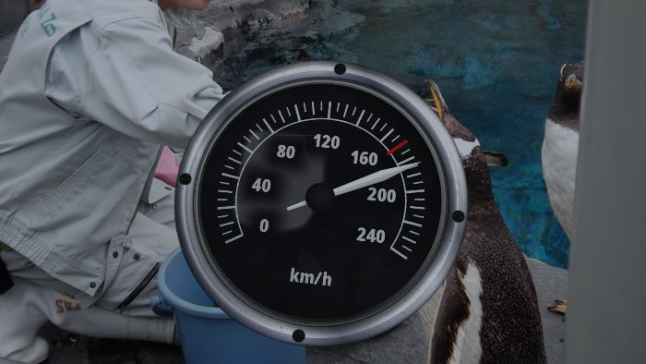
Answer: 185 km/h
